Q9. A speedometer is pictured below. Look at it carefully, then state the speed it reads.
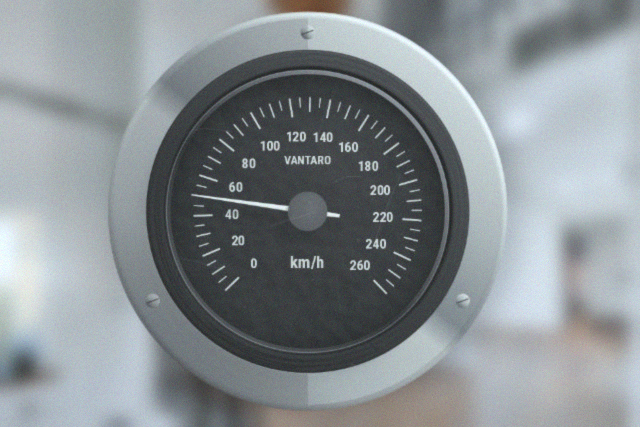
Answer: 50 km/h
